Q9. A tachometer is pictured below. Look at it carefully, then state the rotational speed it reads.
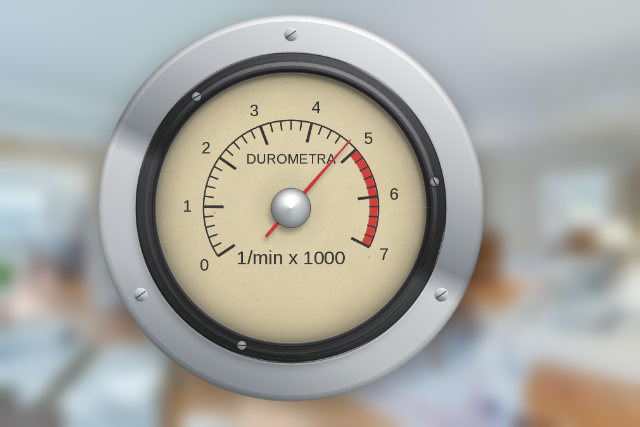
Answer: 4800 rpm
